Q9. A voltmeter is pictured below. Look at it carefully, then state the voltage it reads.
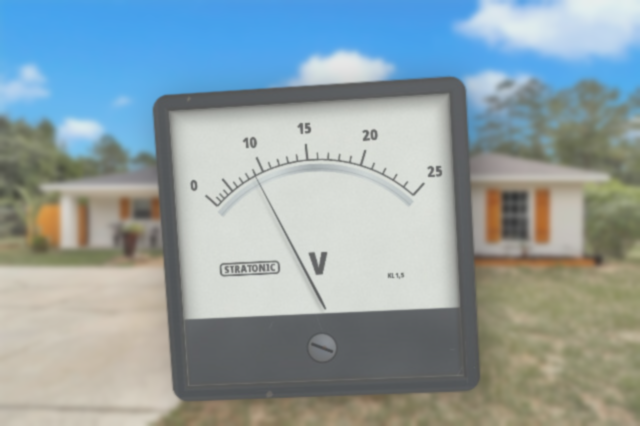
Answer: 9 V
